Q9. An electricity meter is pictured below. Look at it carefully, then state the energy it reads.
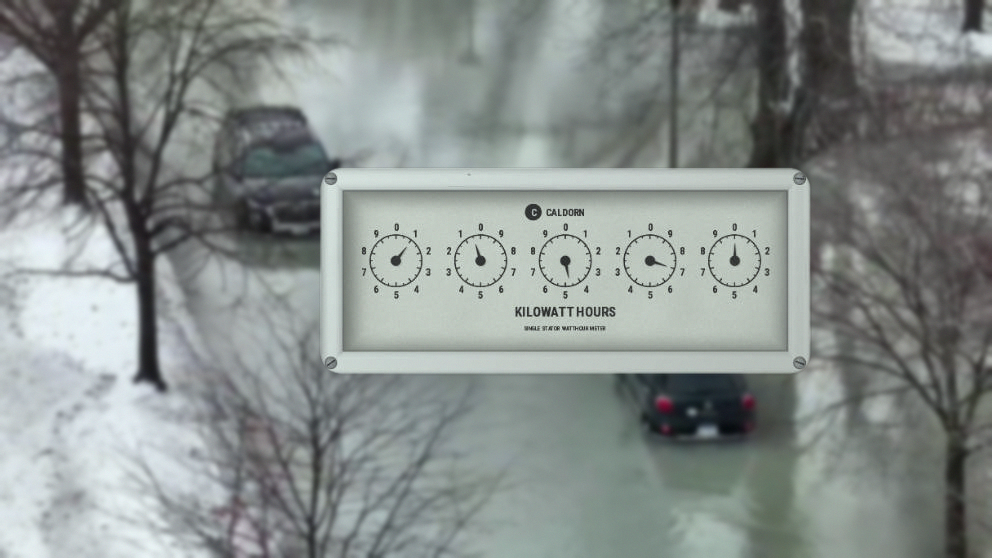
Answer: 10470 kWh
